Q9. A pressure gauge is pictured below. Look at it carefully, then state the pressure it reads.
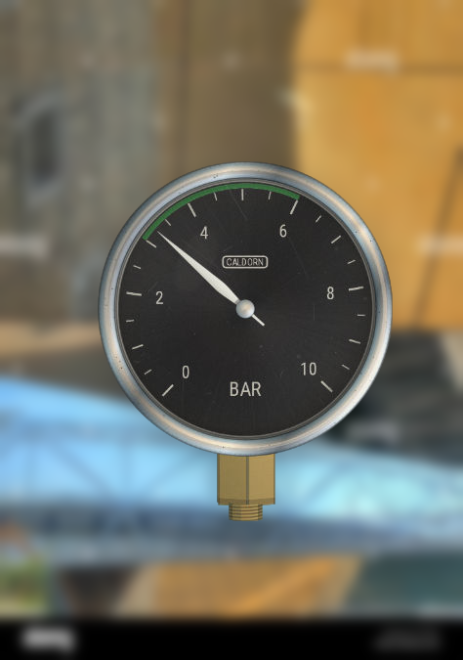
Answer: 3.25 bar
